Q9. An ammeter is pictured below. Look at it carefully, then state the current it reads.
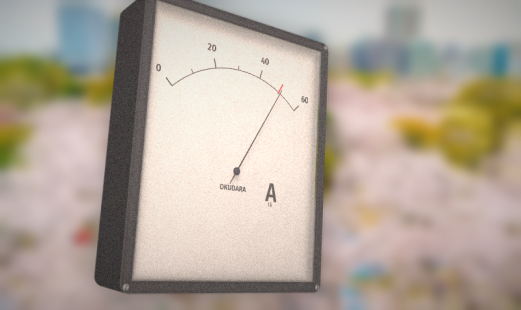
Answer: 50 A
